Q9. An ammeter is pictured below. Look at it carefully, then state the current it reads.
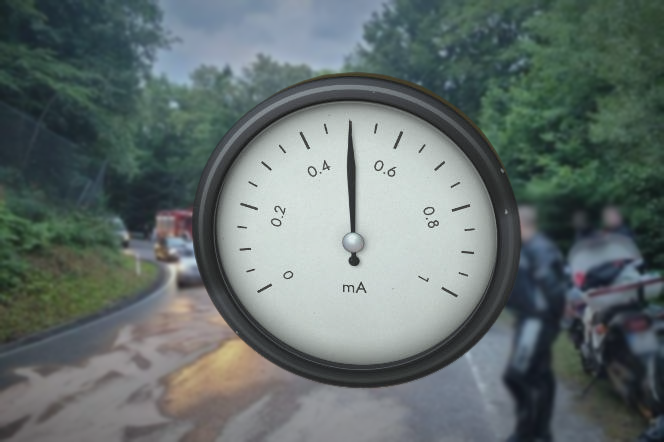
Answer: 0.5 mA
